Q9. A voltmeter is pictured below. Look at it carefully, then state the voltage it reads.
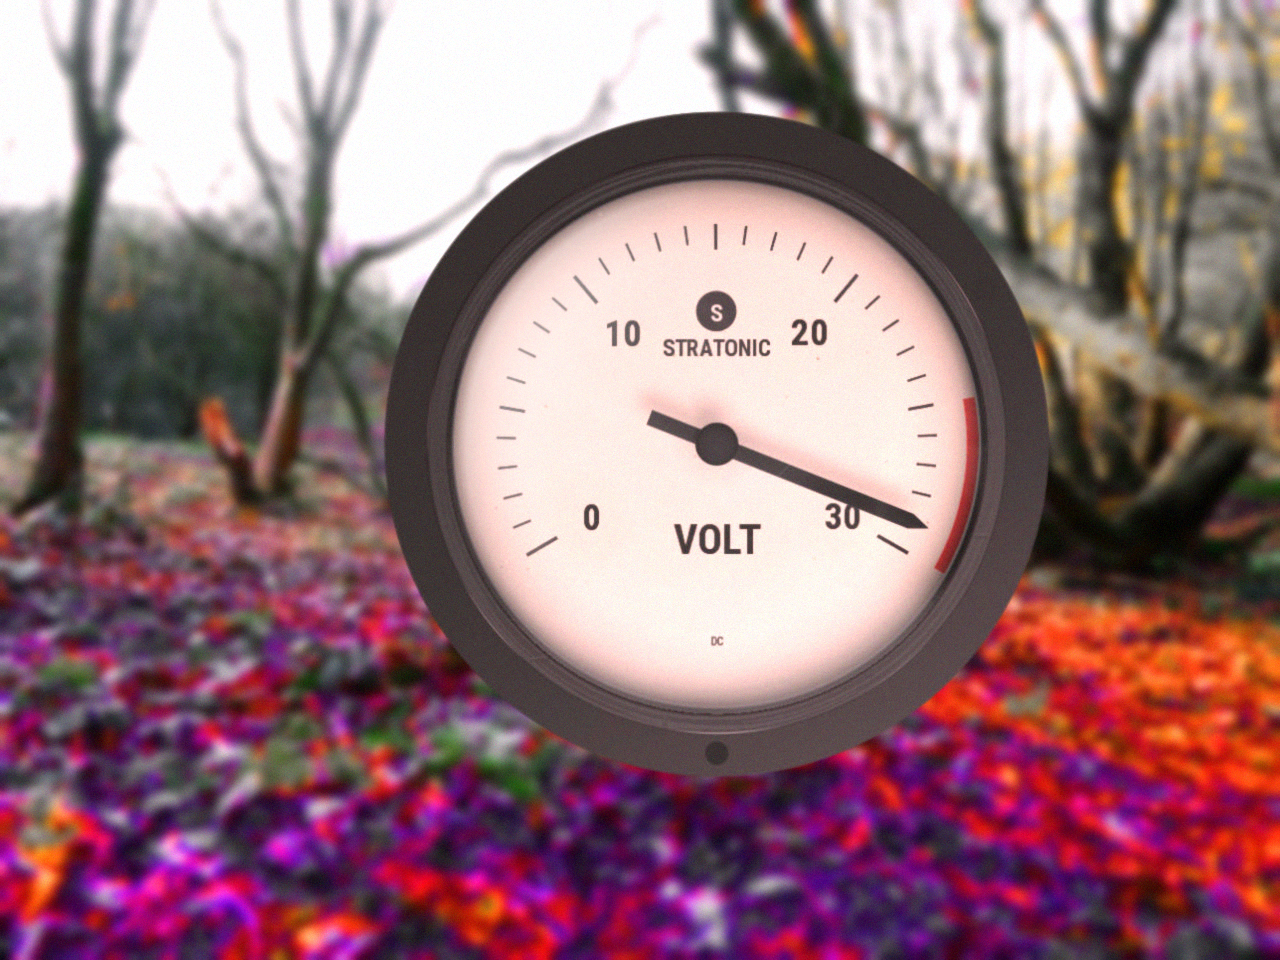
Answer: 29 V
